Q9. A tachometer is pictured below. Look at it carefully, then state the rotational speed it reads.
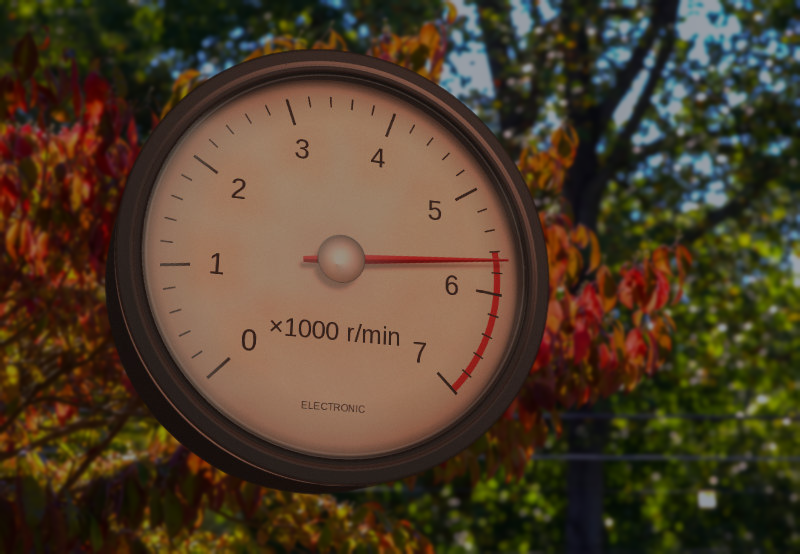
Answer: 5700 rpm
